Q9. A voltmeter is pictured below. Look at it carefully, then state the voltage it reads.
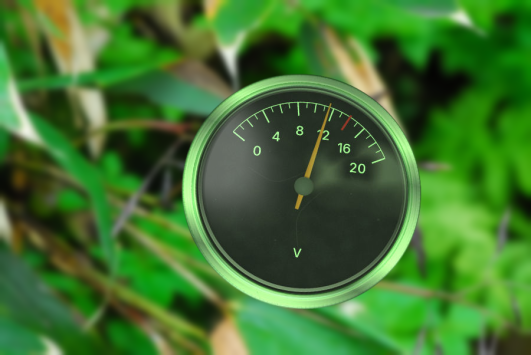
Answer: 11.5 V
